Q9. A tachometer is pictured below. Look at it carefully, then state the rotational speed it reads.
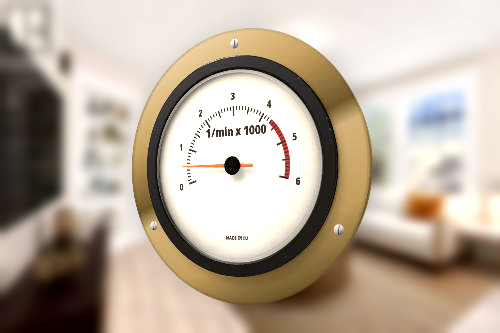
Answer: 500 rpm
